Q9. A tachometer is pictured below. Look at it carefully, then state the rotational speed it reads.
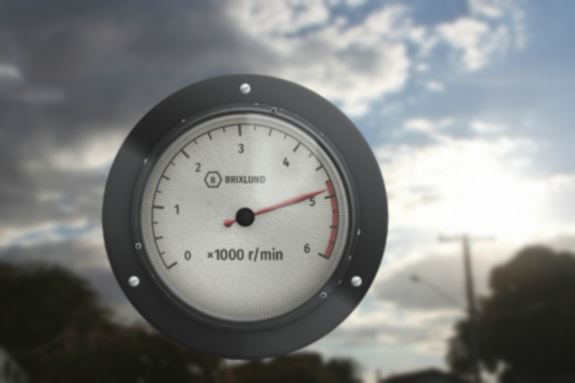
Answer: 4875 rpm
